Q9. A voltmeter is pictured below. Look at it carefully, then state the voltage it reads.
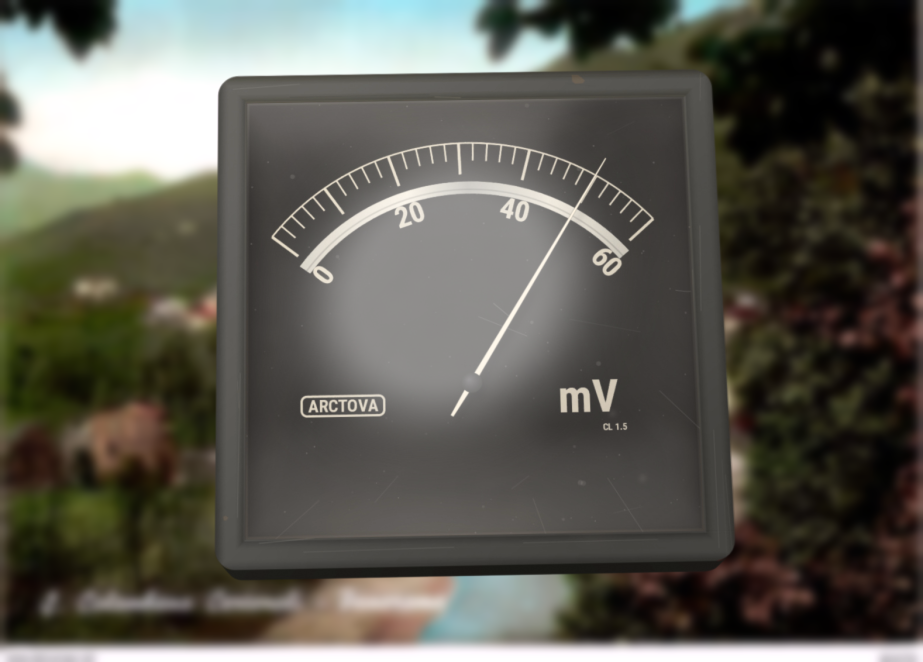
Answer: 50 mV
